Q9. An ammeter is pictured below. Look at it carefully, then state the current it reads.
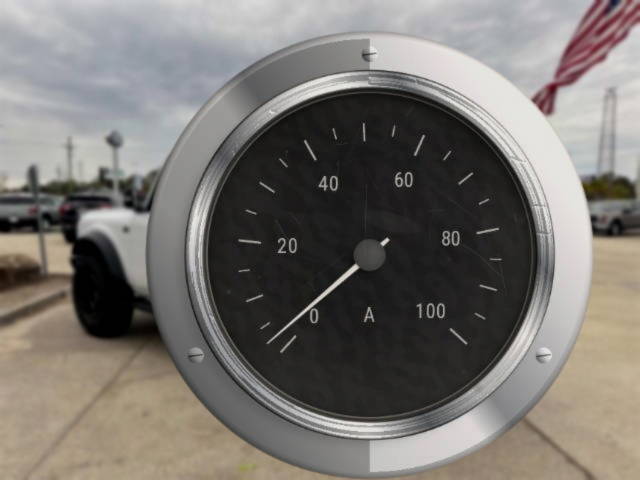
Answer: 2.5 A
